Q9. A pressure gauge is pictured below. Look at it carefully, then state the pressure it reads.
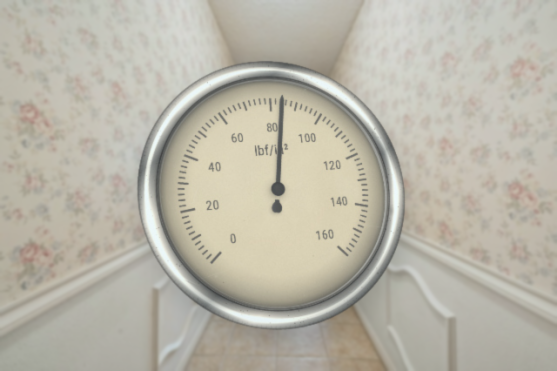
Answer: 84 psi
